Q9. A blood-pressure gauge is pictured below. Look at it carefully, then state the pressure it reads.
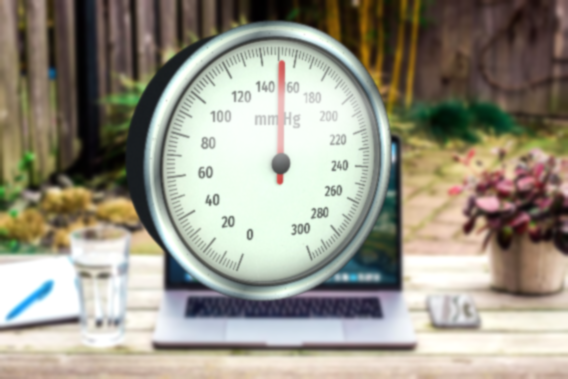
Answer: 150 mmHg
